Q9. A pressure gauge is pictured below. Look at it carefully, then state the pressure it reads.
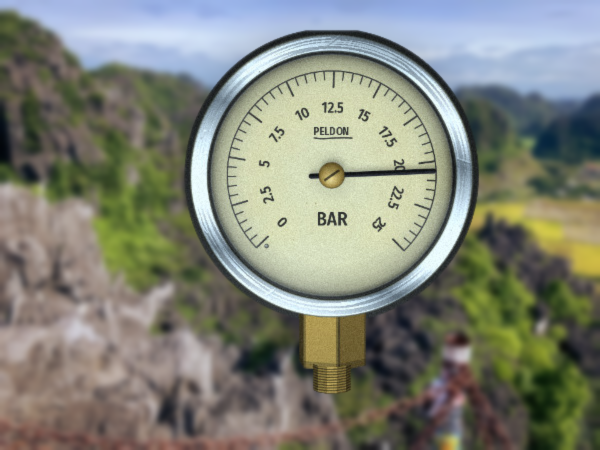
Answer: 20.5 bar
